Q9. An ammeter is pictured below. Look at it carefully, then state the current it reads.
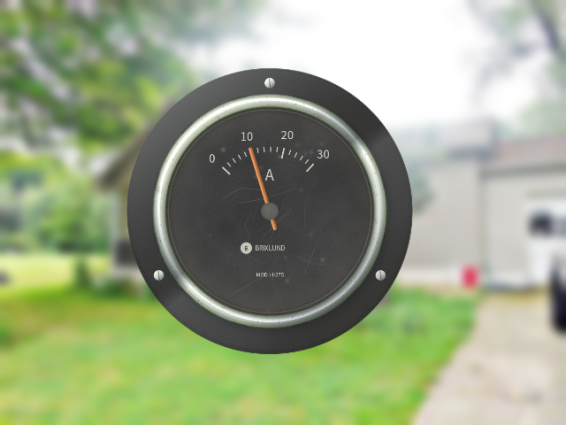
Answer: 10 A
